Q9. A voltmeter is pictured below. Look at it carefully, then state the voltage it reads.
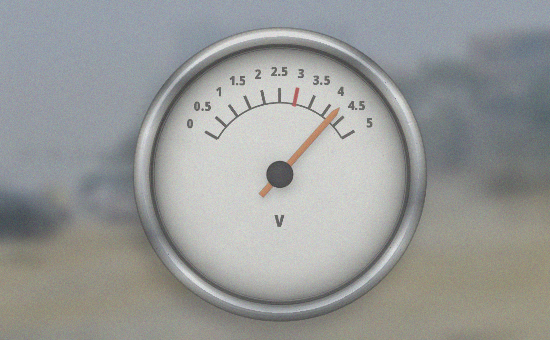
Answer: 4.25 V
